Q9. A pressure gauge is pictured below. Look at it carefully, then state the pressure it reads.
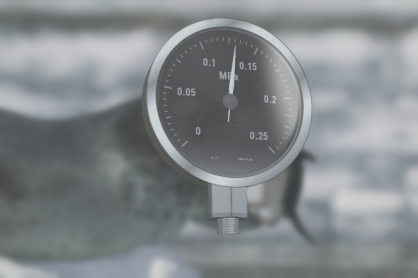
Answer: 0.13 MPa
